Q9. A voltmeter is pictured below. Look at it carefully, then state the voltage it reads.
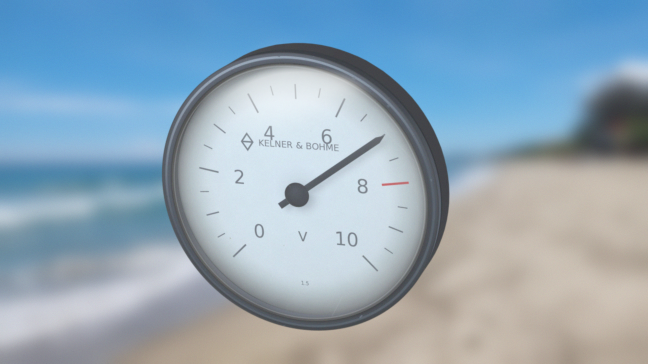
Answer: 7 V
